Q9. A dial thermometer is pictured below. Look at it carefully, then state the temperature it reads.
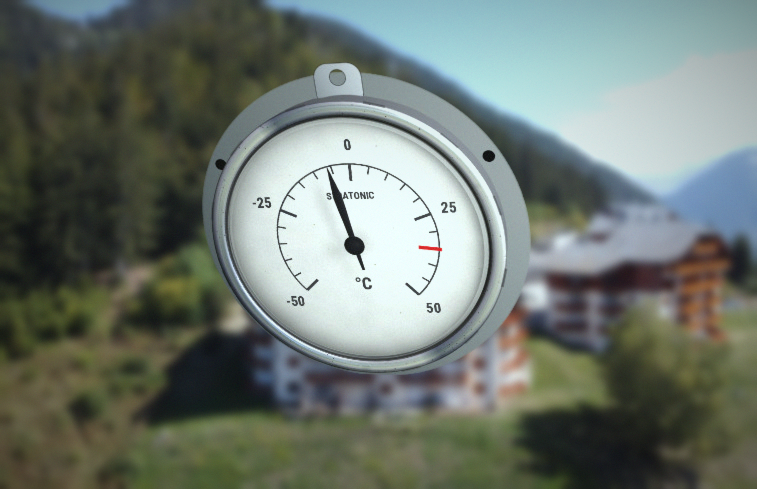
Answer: -5 °C
